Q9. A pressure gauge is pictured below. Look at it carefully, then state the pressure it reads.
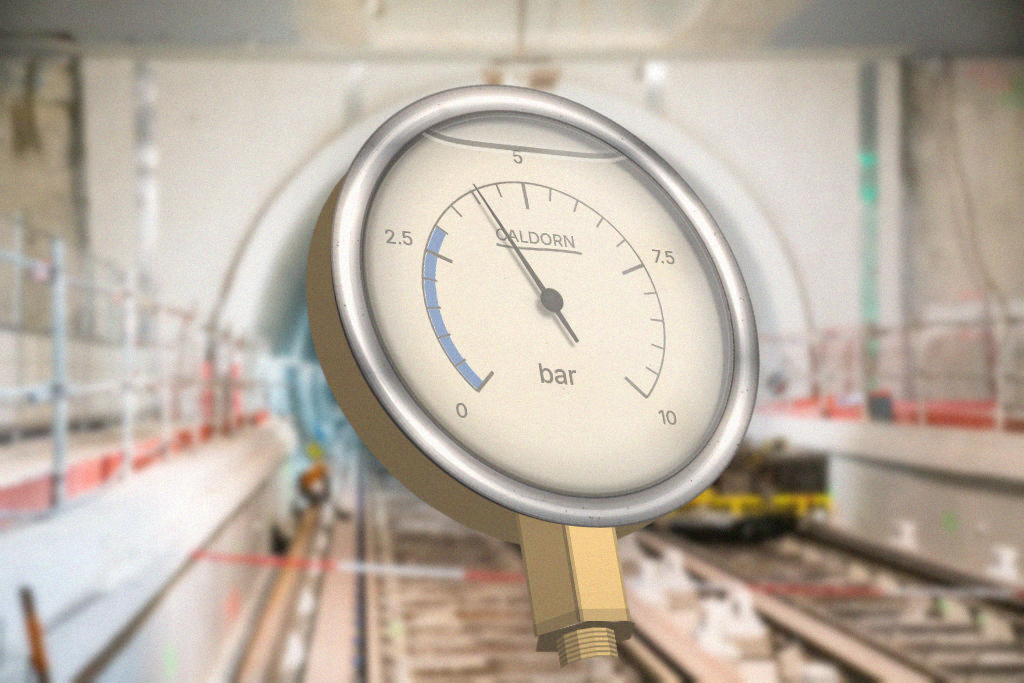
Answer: 4 bar
